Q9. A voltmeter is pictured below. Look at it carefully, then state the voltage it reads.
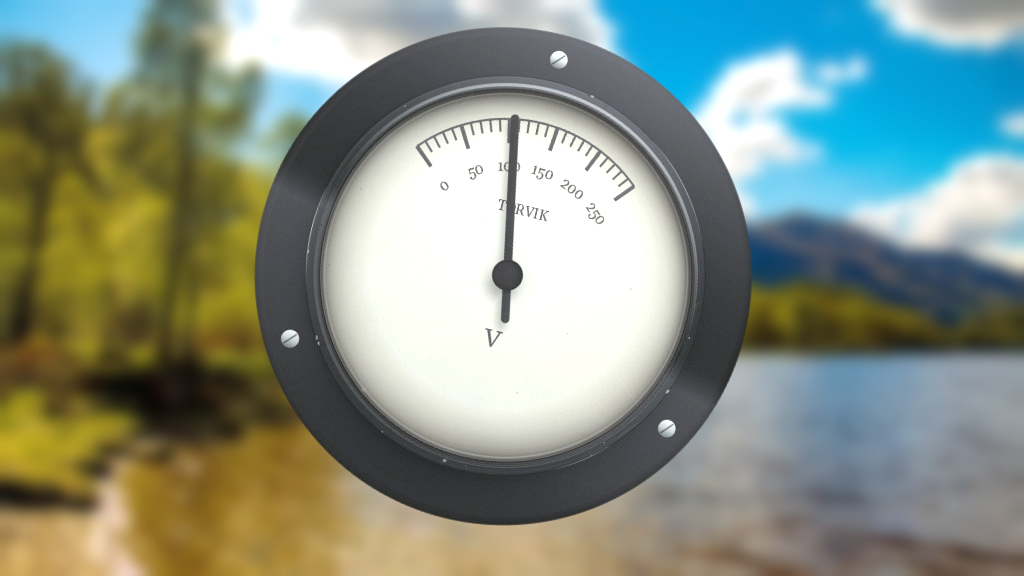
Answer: 105 V
